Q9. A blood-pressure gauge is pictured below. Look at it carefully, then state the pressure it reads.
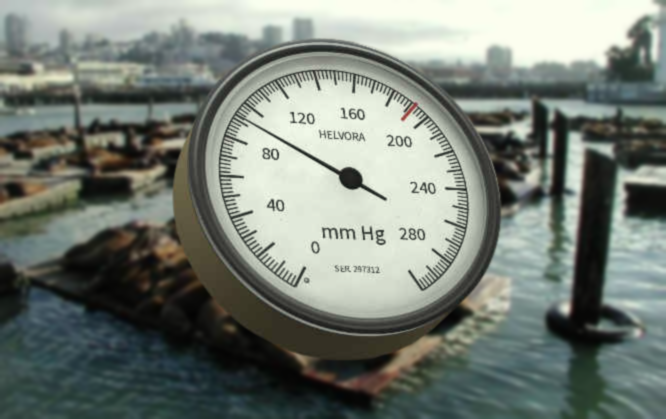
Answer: 90 mmHg
